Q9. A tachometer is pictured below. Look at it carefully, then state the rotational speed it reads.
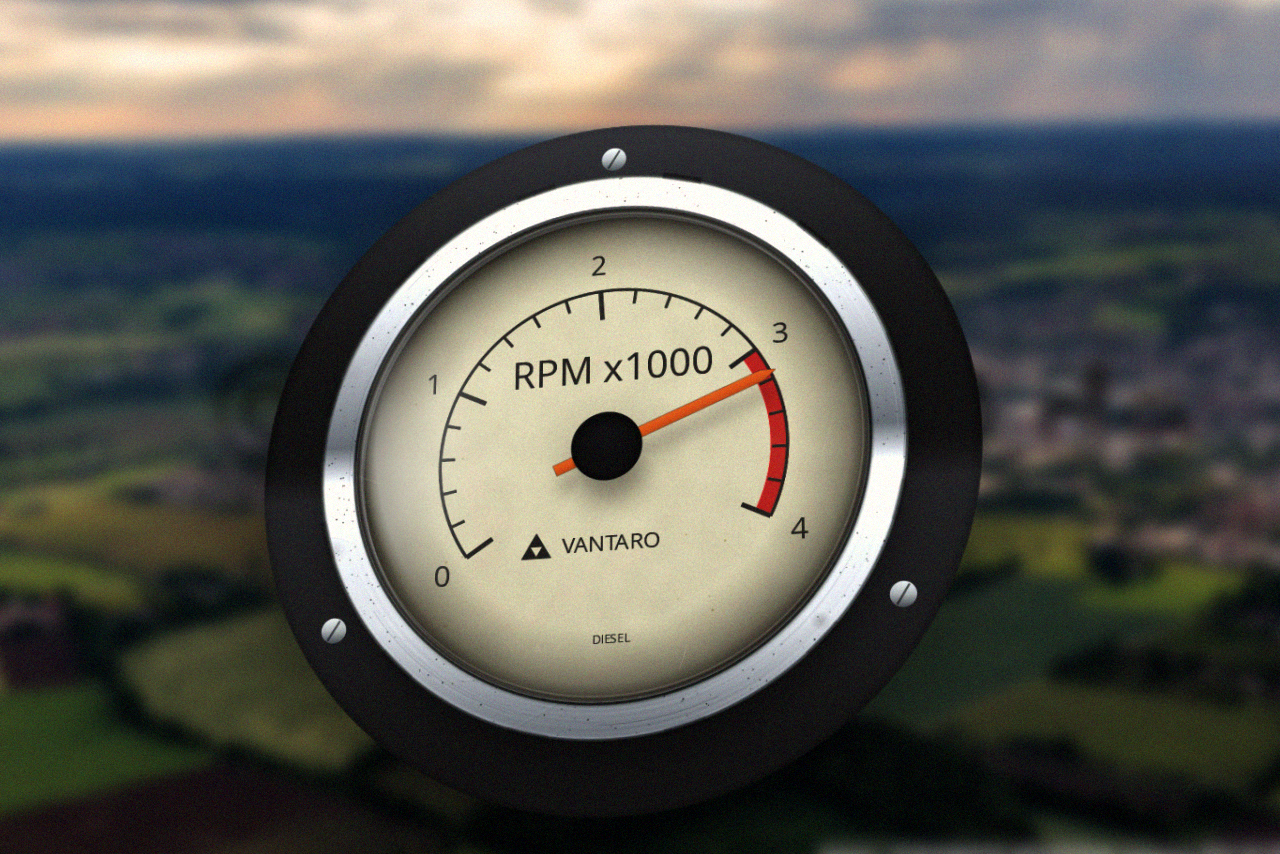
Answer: 3200 rpm
